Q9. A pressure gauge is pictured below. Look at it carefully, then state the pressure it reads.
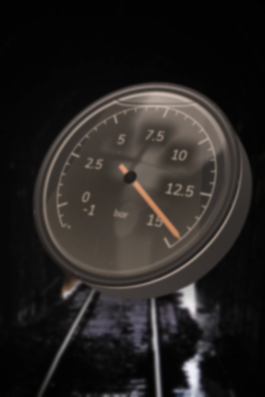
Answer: 14.5 bar
